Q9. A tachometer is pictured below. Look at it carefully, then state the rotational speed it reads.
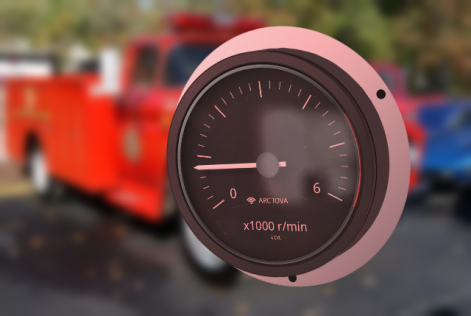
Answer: 800 rpm
